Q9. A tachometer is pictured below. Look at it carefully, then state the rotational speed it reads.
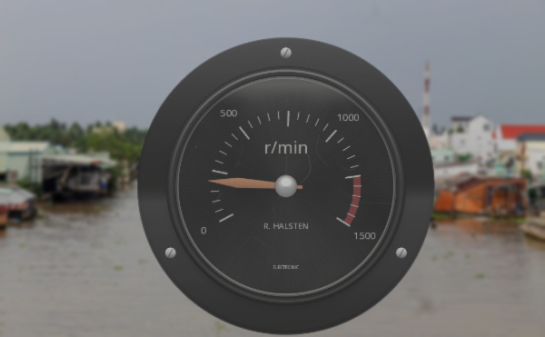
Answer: 200 rpm
